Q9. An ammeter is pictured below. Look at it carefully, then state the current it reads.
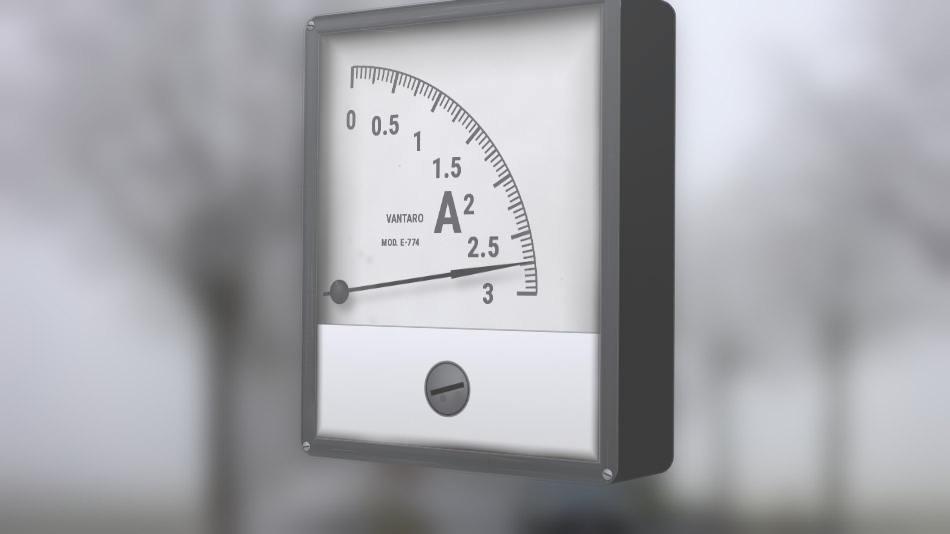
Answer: 2.75 A
